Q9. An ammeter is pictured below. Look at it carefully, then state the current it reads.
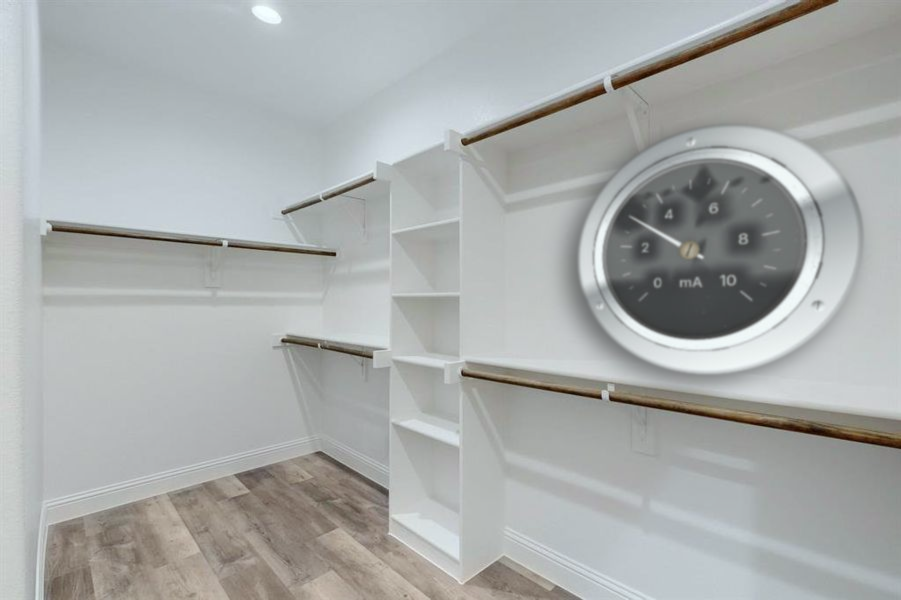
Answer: 3 mA
